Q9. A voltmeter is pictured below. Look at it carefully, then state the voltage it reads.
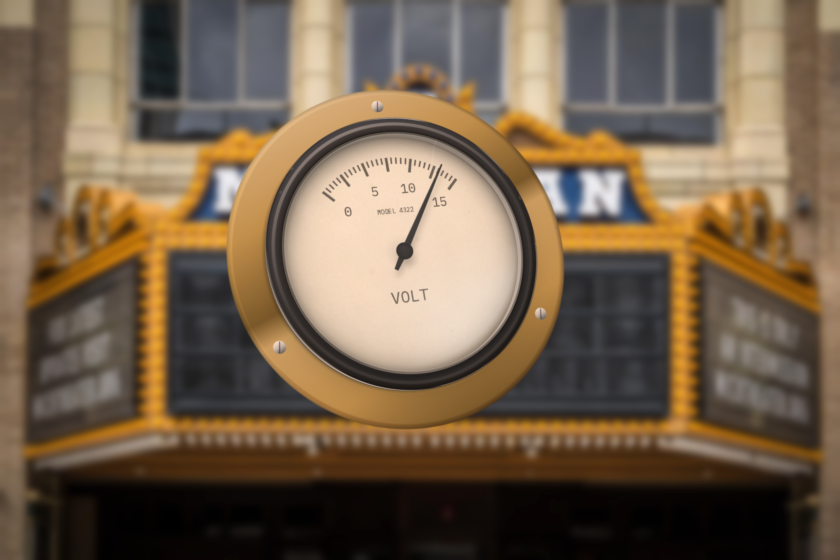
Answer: 13 V
